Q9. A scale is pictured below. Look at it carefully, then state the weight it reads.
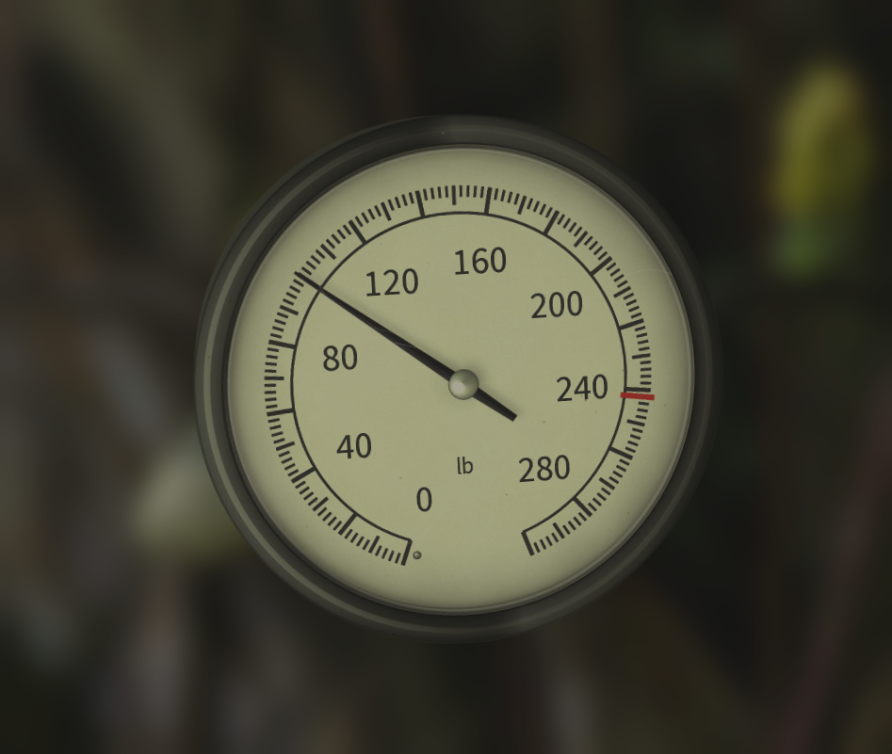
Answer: 100 lb
